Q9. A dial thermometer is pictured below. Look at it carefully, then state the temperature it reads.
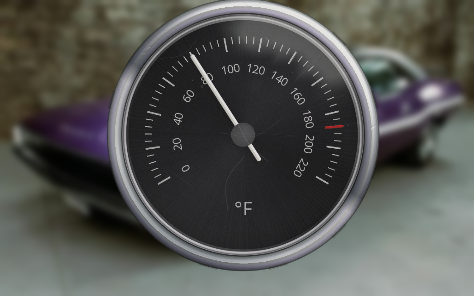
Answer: 80 °F
